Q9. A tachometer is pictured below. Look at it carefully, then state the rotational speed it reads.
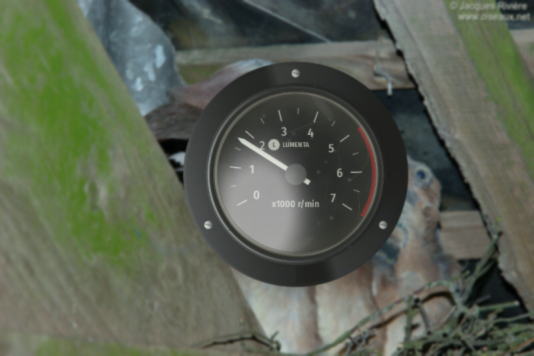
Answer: 1750 rpm
